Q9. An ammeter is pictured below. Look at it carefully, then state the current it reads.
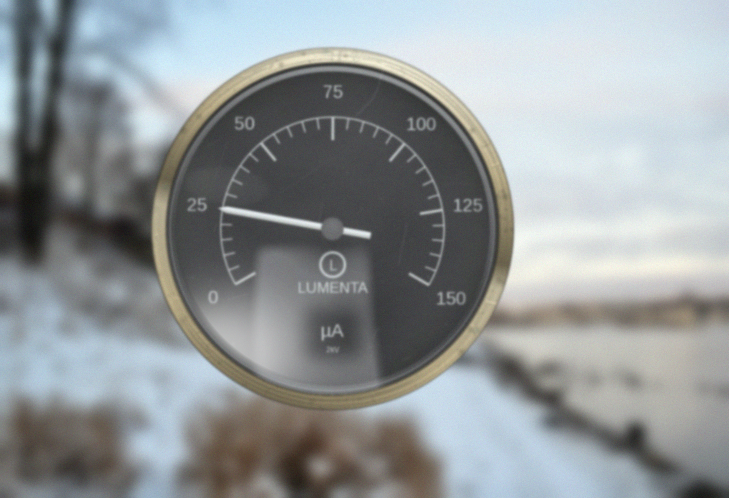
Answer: 25 µA
